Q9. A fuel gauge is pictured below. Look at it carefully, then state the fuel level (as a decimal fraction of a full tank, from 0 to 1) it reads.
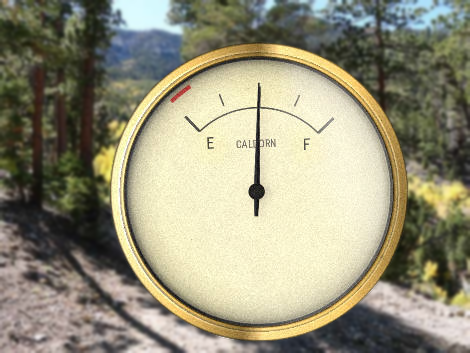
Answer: 0.5
